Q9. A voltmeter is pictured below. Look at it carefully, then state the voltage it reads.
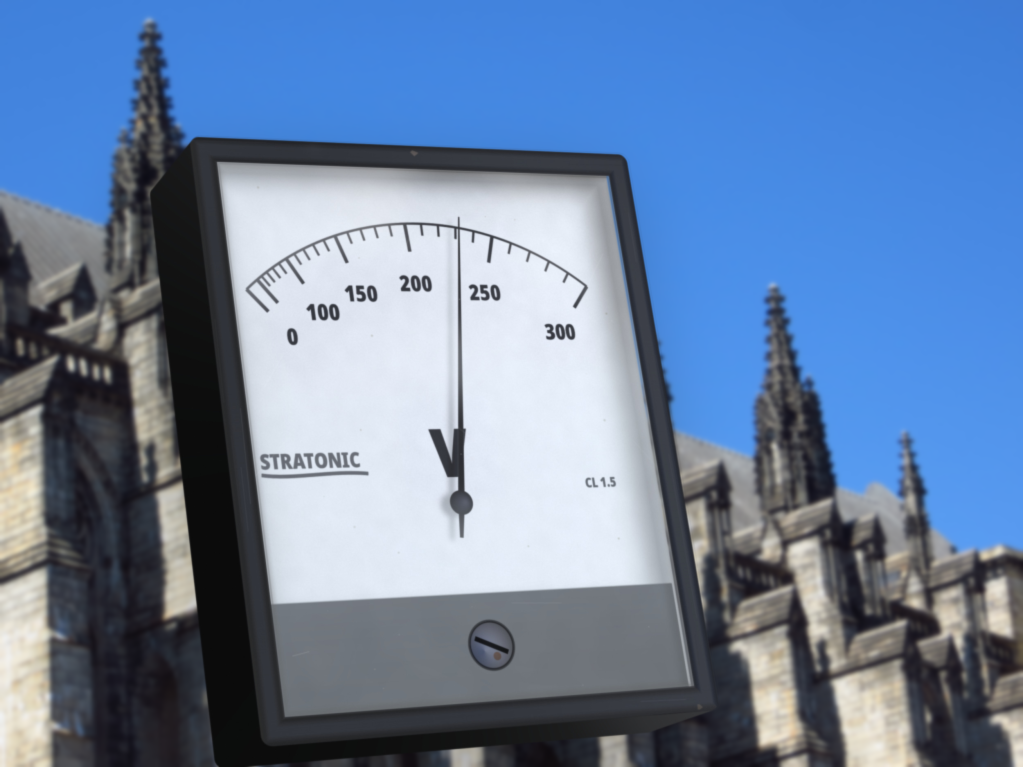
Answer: 230 V
